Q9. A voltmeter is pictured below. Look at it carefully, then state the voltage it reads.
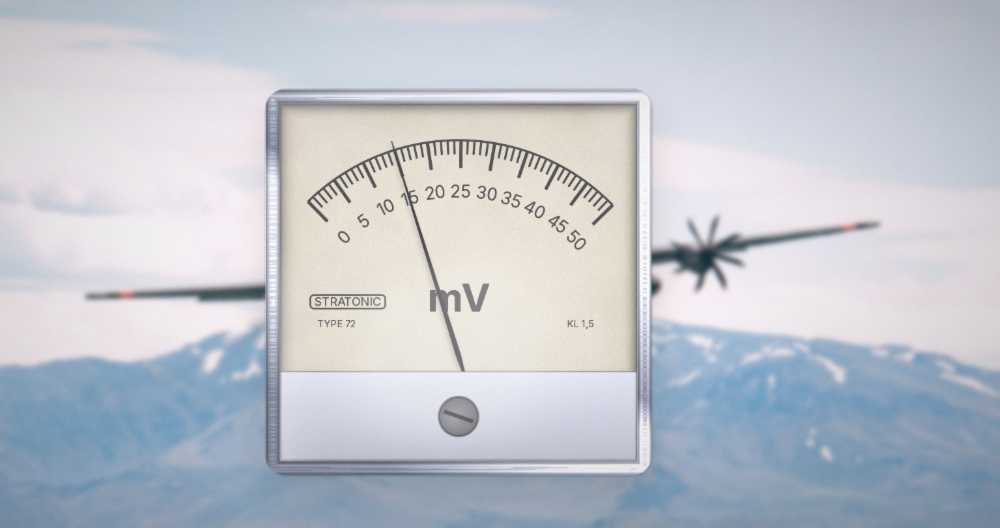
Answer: 15 mV
